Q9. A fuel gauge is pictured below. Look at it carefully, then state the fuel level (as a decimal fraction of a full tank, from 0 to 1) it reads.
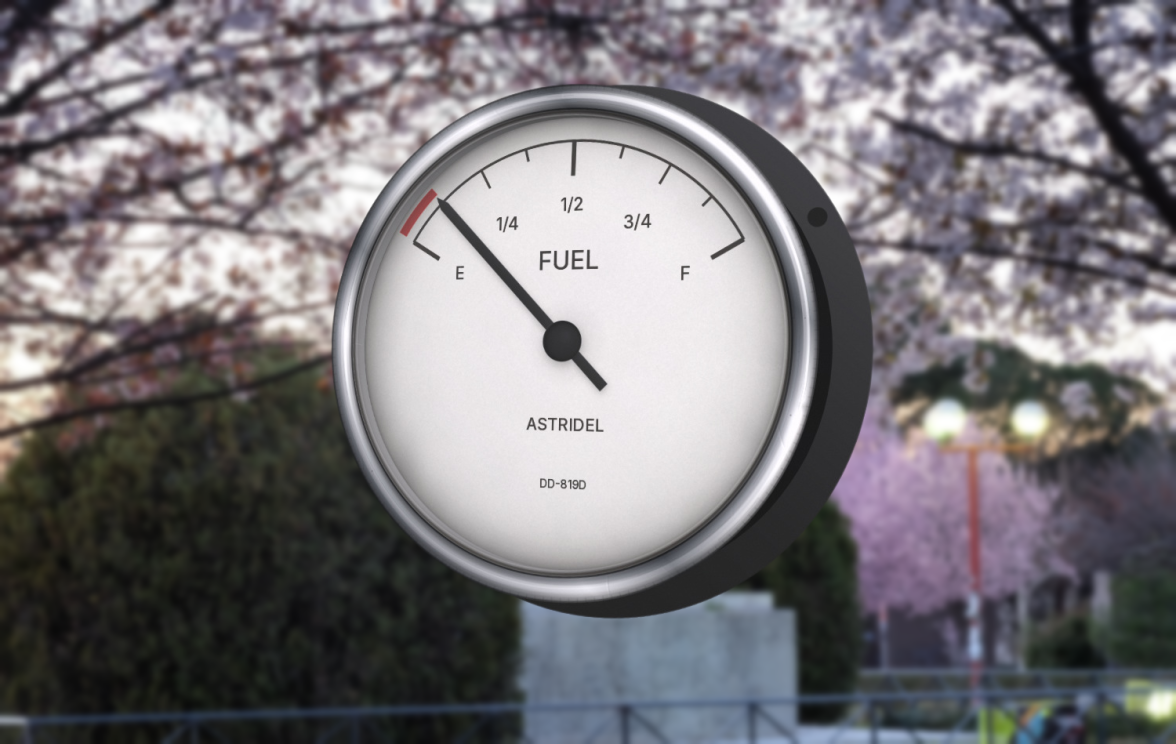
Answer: 0.125
